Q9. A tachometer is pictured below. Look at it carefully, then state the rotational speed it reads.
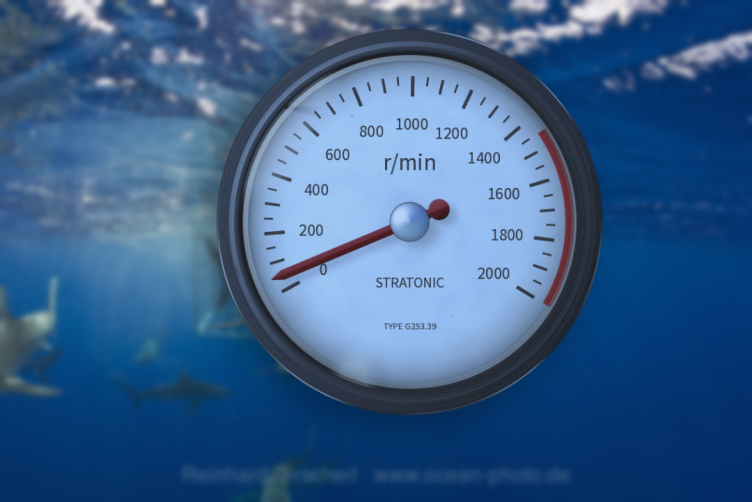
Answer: 50 rpm
